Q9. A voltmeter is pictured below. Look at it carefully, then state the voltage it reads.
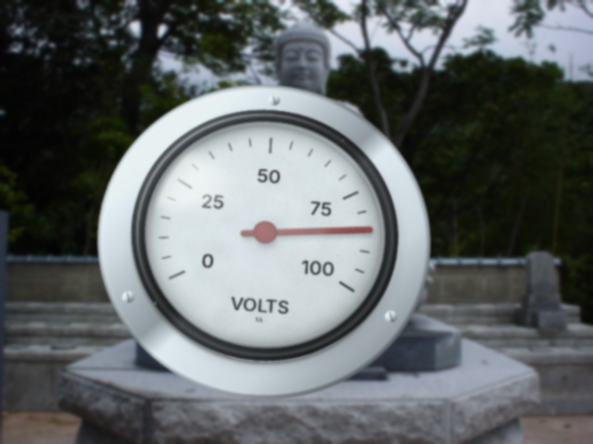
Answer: 85 V
